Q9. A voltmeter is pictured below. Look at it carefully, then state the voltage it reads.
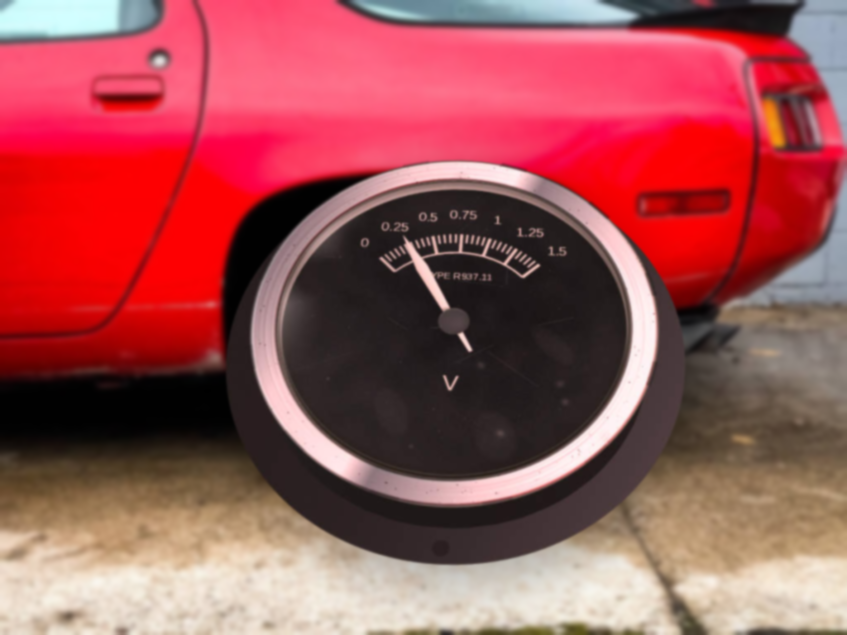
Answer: 0.25 V
